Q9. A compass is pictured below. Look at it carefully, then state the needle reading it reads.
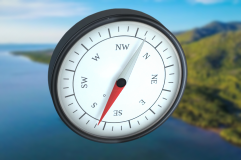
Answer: 160 °
